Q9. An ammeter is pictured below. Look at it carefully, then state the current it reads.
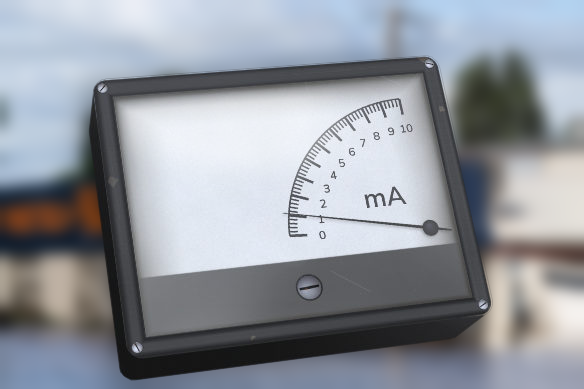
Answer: 1 mA
